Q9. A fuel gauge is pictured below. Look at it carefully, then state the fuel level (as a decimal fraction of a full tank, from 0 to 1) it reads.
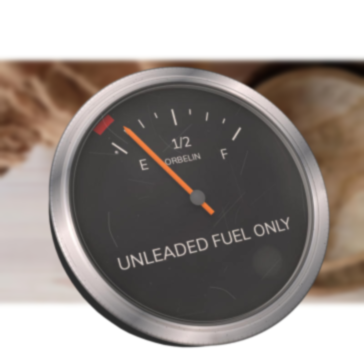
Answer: 0.125
